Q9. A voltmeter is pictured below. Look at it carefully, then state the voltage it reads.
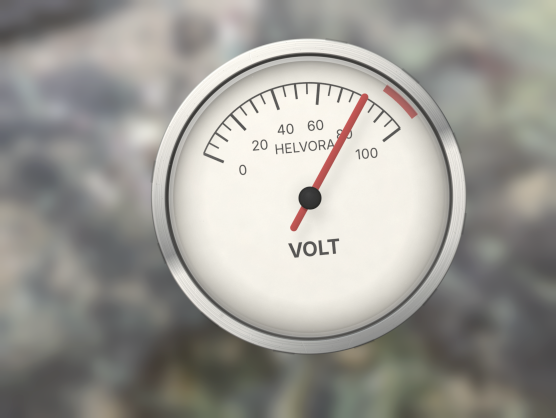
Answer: 80 V
